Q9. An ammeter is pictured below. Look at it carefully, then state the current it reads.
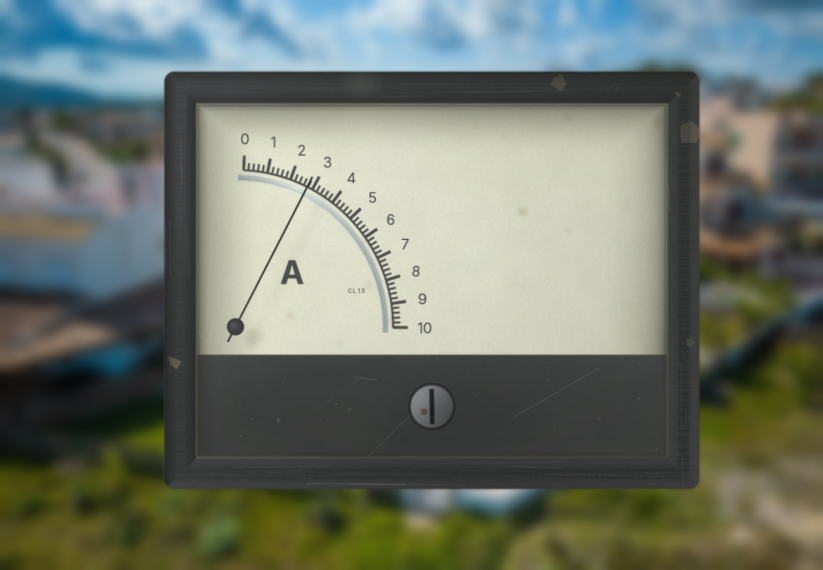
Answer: 2.8 A
